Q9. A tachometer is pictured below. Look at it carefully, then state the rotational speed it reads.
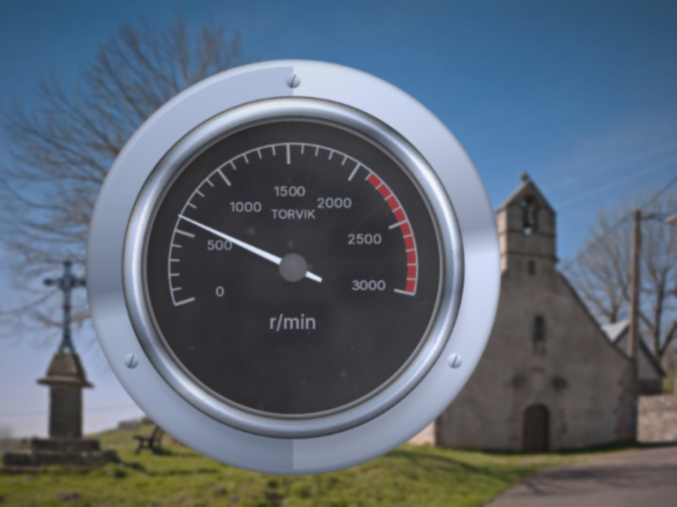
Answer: 600 rpm
